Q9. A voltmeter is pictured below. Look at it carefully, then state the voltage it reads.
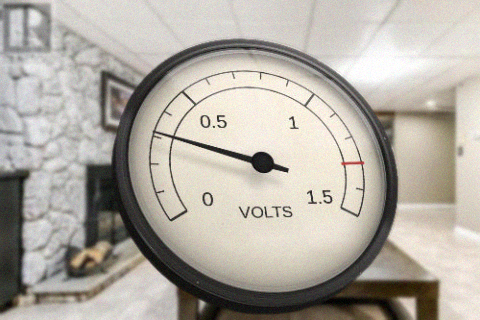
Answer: 0.3 V
